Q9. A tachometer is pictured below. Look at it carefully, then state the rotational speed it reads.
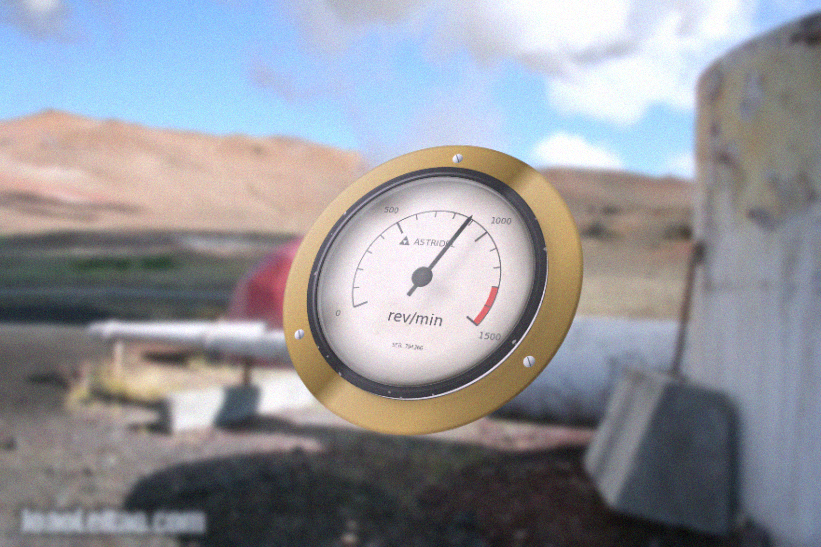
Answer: 900 rpm
